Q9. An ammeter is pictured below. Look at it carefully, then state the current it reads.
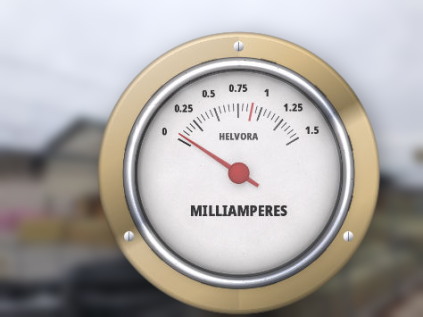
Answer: 0.05 mA
